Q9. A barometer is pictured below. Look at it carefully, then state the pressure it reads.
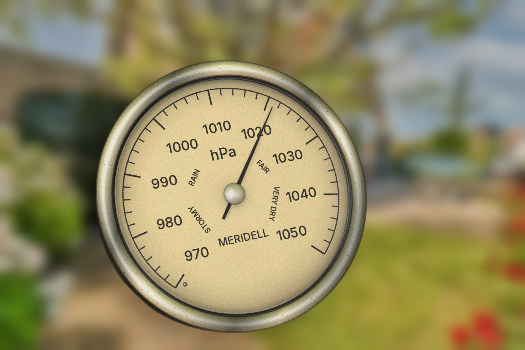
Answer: 1021 hPa
